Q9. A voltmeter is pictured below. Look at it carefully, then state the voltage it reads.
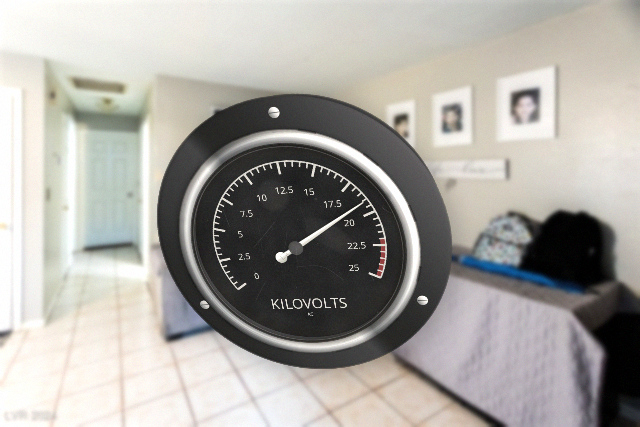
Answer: 19 kV
